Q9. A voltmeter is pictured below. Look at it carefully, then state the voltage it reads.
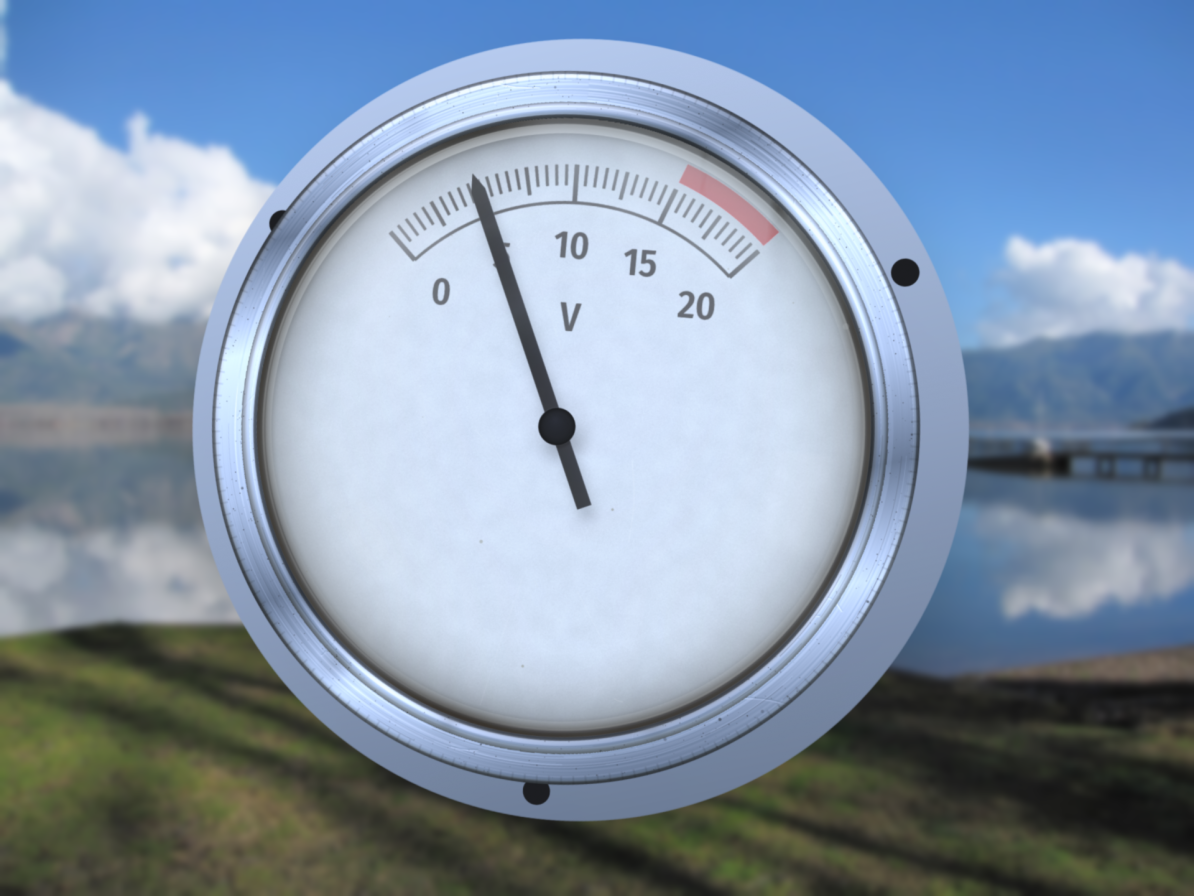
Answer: 5 V
